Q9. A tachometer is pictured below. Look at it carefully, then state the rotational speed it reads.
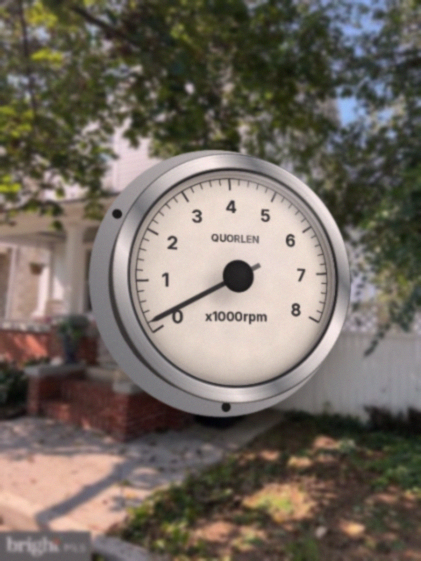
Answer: 200 rpm
